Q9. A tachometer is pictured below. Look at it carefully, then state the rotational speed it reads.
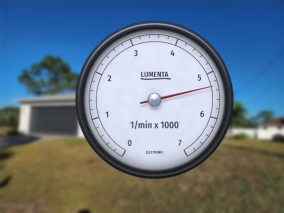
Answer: 5300 rpm
